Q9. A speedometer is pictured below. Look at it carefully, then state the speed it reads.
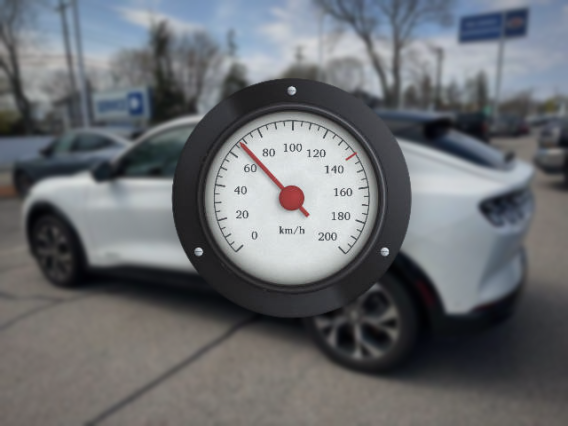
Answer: 67.5 km/h
